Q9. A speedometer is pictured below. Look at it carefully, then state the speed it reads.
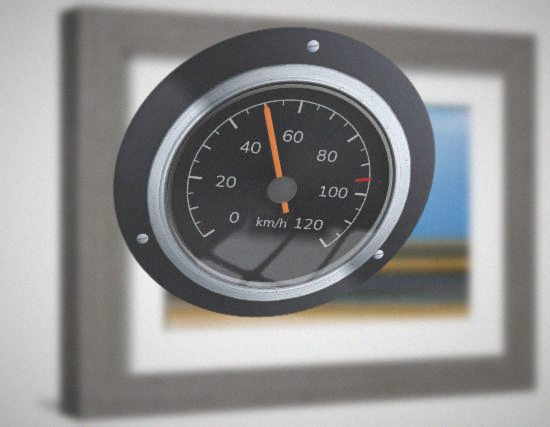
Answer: 50 km/h
